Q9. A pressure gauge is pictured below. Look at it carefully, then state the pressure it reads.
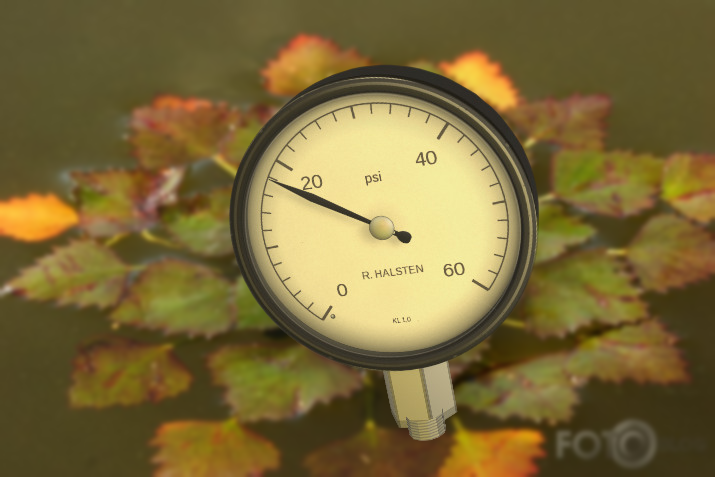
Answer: 18 psi
